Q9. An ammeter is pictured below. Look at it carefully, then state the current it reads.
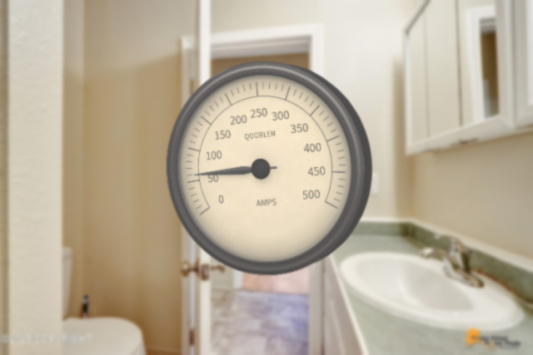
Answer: 60 A
